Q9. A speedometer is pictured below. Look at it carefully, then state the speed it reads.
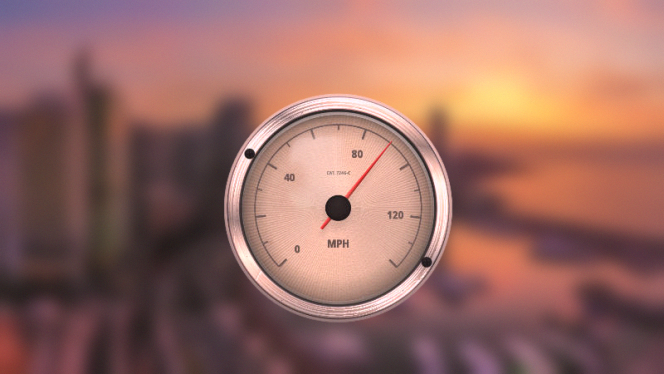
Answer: 90 mph
